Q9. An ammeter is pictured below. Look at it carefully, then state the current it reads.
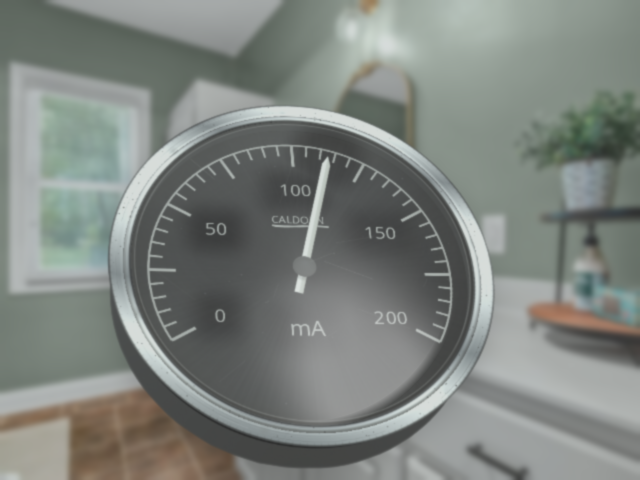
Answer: 112.5 mA
